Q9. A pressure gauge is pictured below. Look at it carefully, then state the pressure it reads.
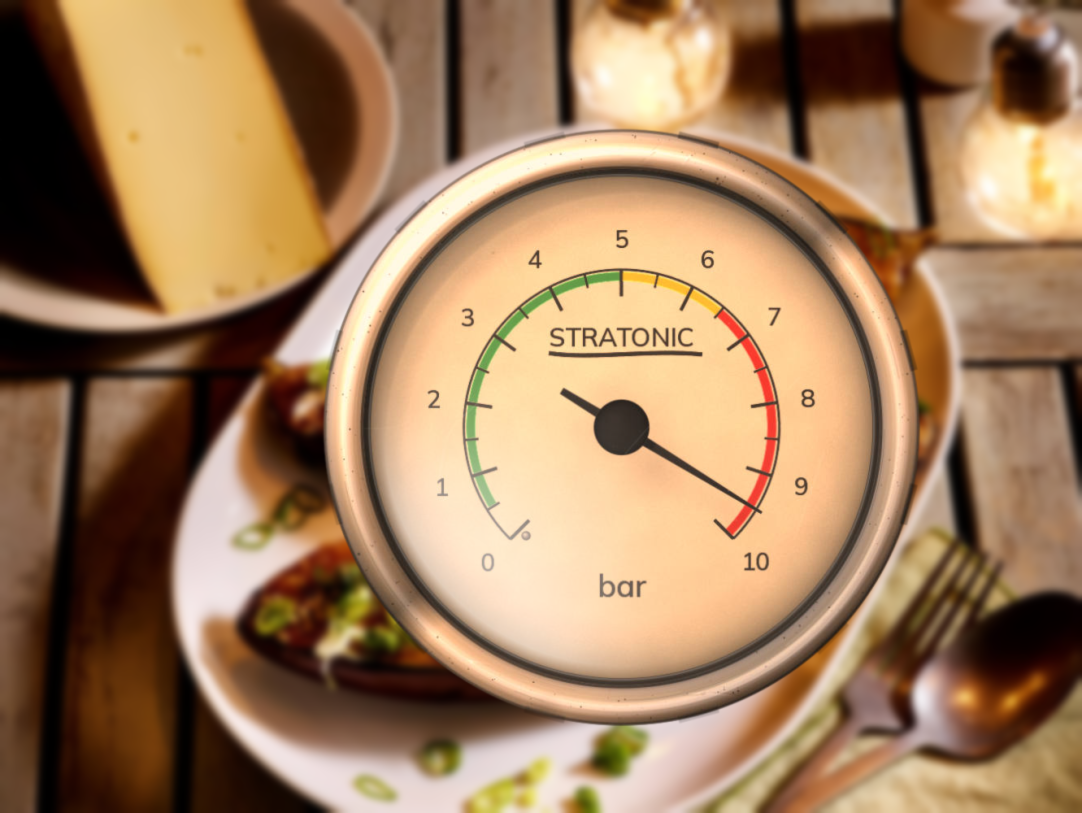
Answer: 9.5 bar
